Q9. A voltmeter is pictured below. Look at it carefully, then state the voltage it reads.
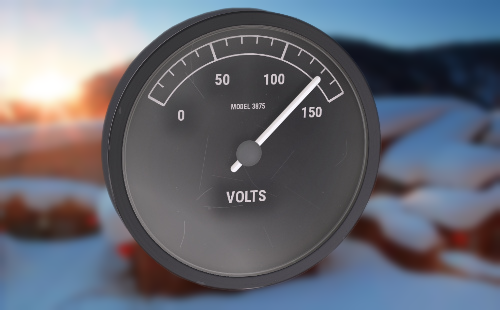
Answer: 130 V
